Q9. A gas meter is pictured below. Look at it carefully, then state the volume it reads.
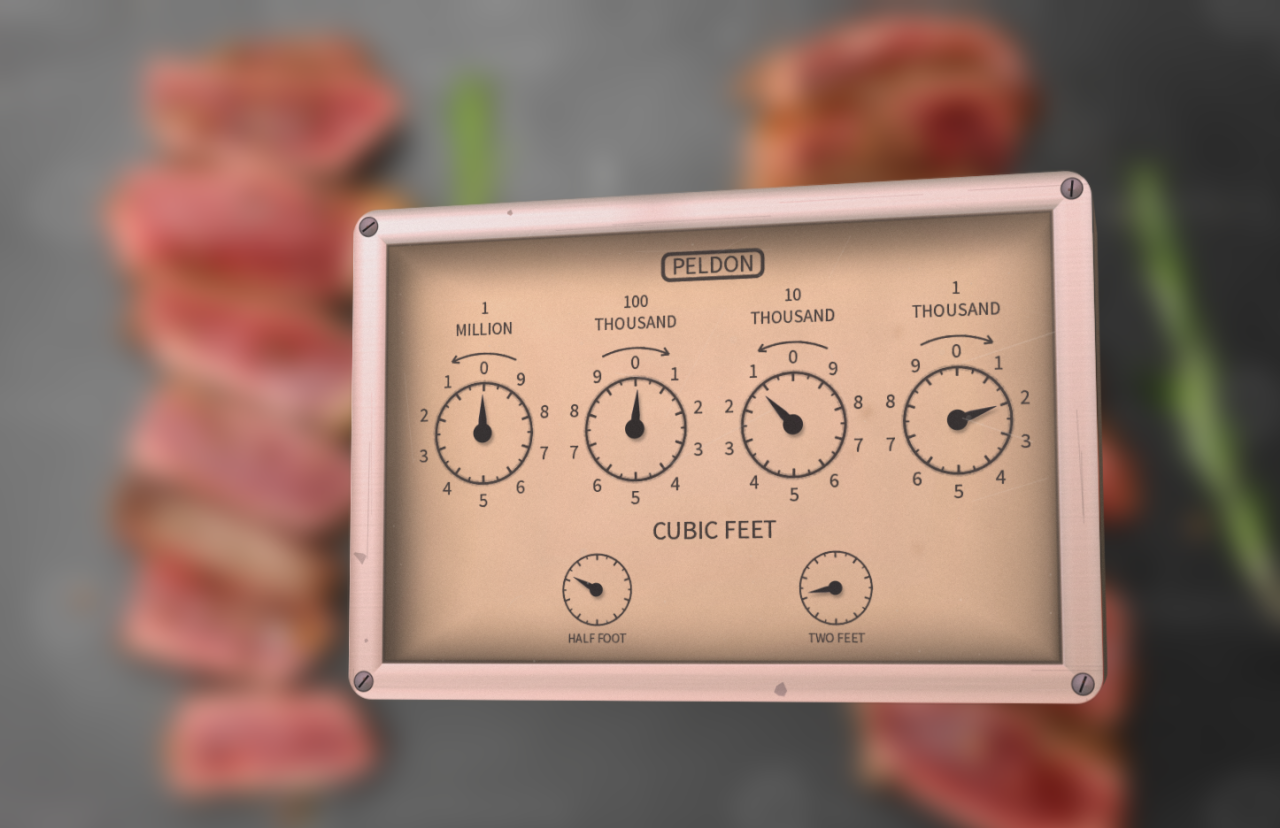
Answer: 1200 ft³
